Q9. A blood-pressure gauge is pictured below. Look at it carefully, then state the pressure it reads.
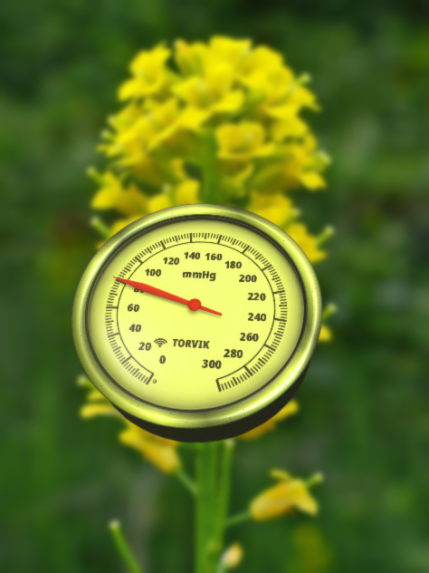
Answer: 80 mmHg
